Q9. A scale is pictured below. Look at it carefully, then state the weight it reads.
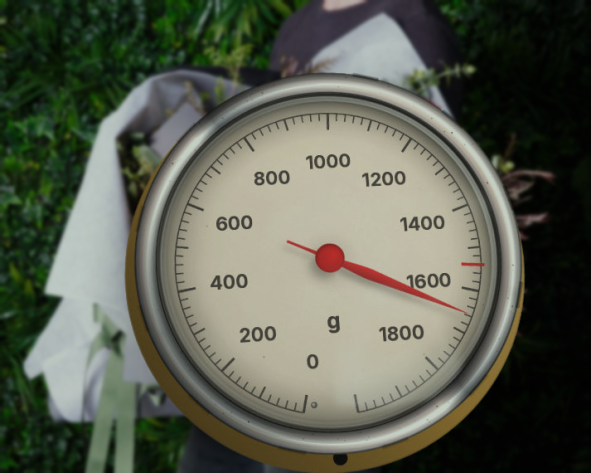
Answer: 1660 g
